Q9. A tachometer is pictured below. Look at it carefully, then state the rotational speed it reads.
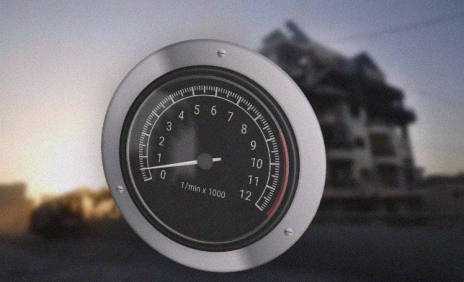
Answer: 500 rpm
